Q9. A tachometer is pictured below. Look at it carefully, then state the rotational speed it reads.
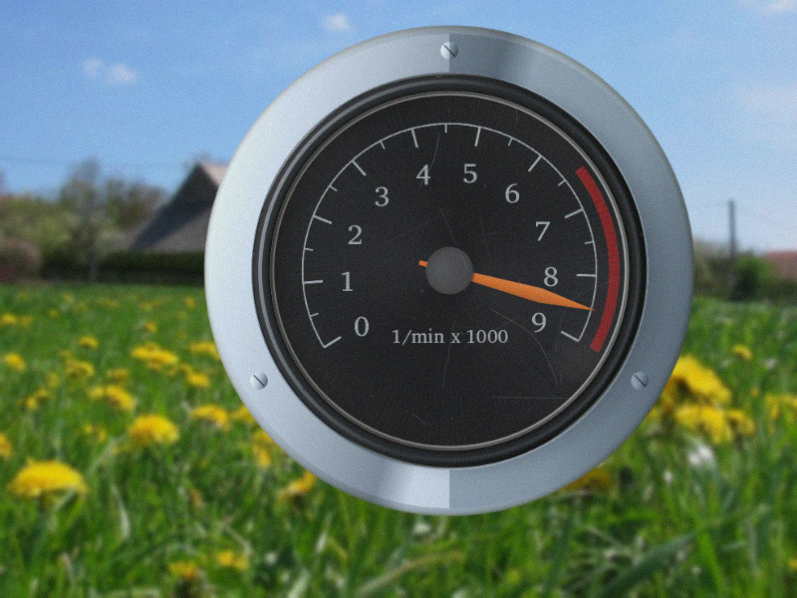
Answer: 8500 rpm
